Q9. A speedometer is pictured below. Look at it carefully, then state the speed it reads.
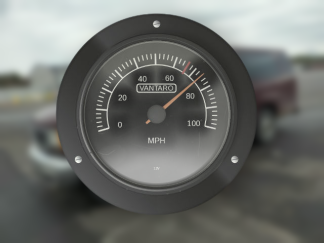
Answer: 74 mph
